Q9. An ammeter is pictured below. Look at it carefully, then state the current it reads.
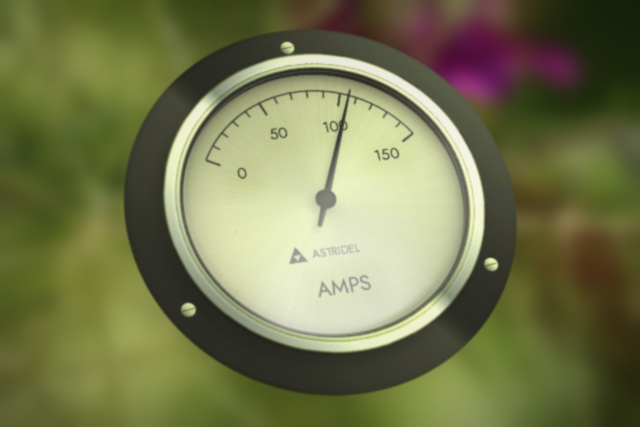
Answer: 105 A
